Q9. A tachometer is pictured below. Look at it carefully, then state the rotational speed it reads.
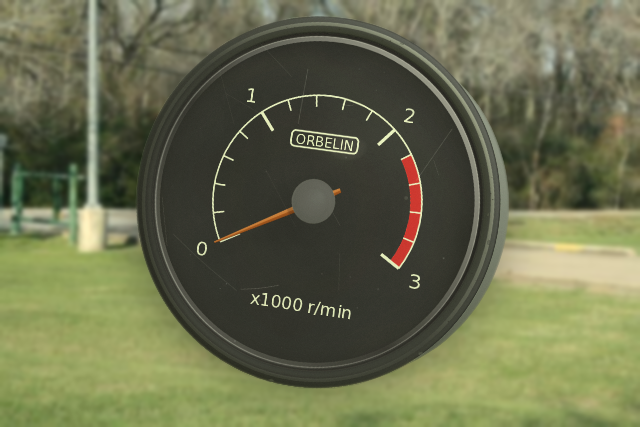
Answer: 0 rpm
